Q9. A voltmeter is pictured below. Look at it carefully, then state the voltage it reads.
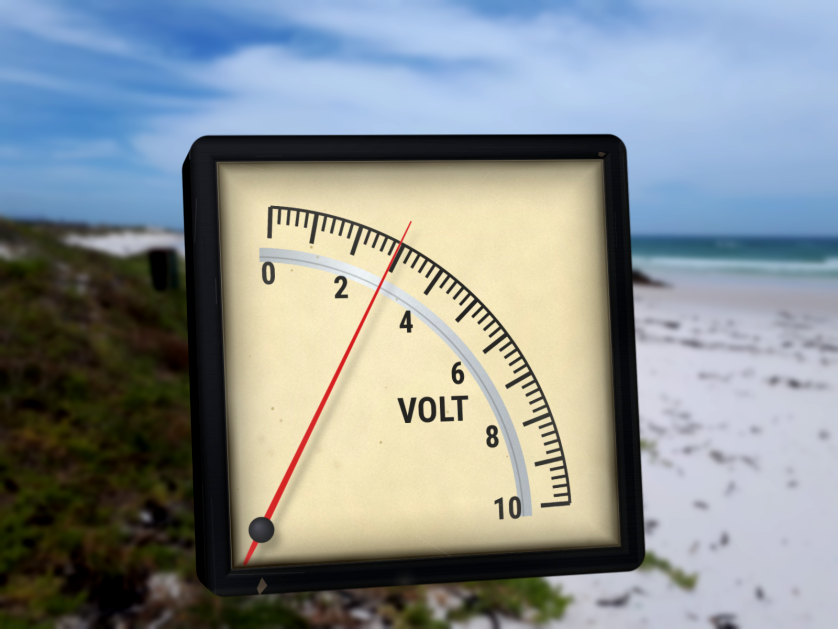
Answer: 2.9 V
